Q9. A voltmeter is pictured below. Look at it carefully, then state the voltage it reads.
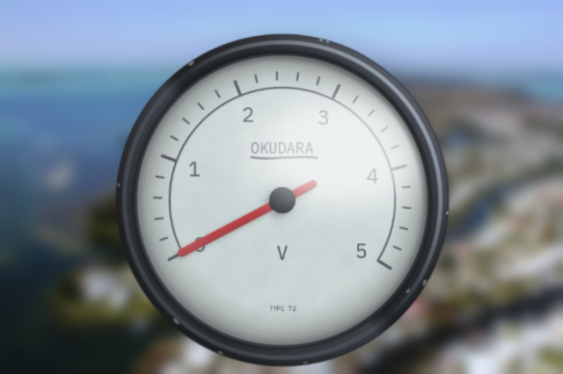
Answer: 0 V
